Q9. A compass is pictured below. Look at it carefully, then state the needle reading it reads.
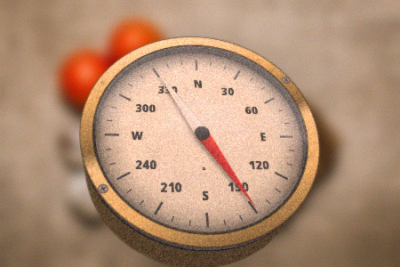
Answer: 150 °
